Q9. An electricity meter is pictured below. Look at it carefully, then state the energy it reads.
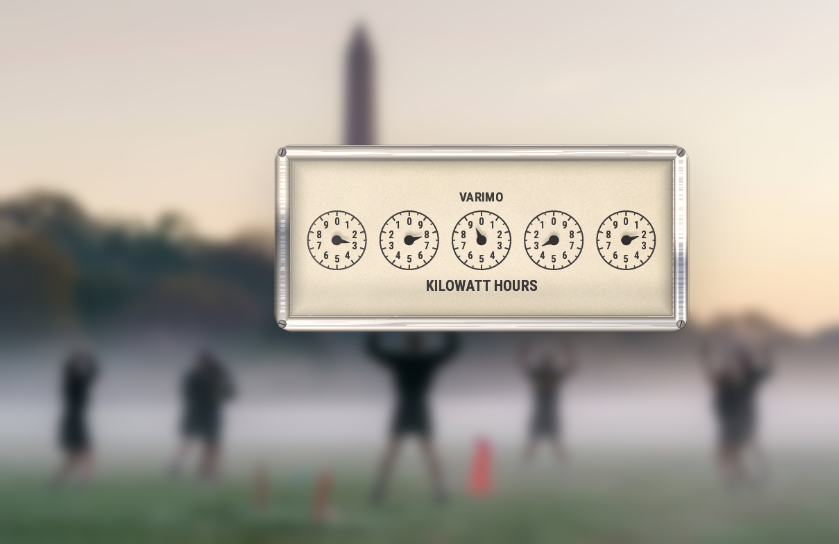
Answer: 27932 kWh
